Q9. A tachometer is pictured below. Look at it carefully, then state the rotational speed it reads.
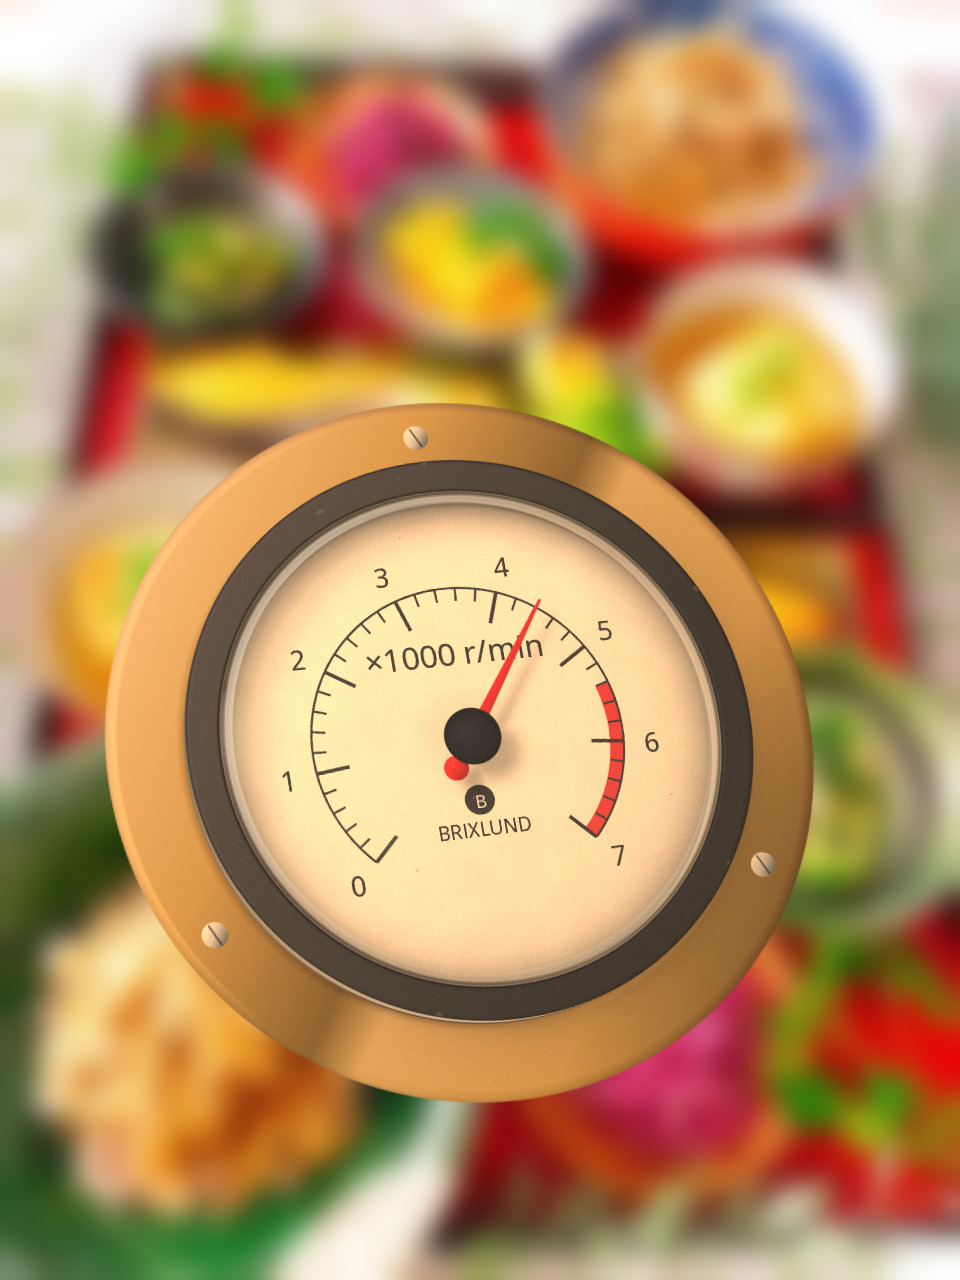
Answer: 4400 rpm
